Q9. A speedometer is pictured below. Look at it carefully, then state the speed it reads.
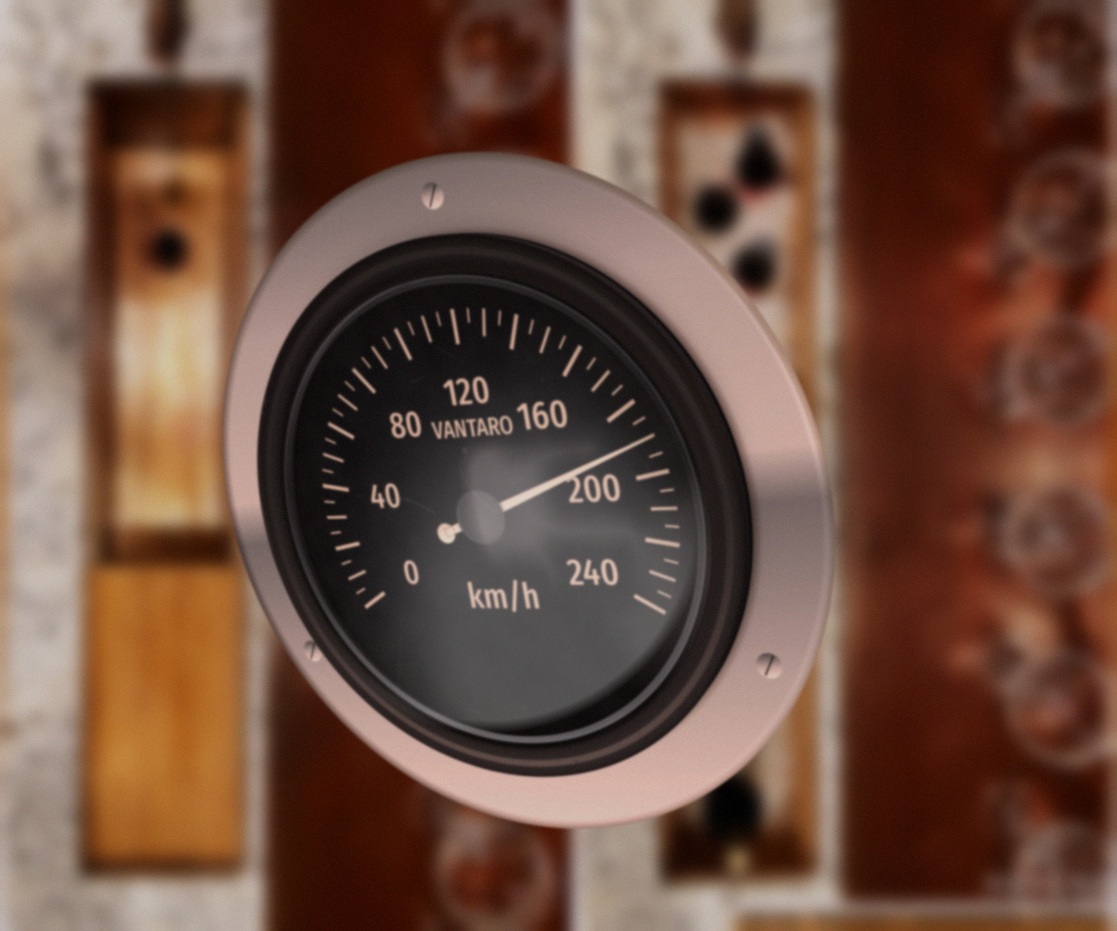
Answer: 190 km/h
